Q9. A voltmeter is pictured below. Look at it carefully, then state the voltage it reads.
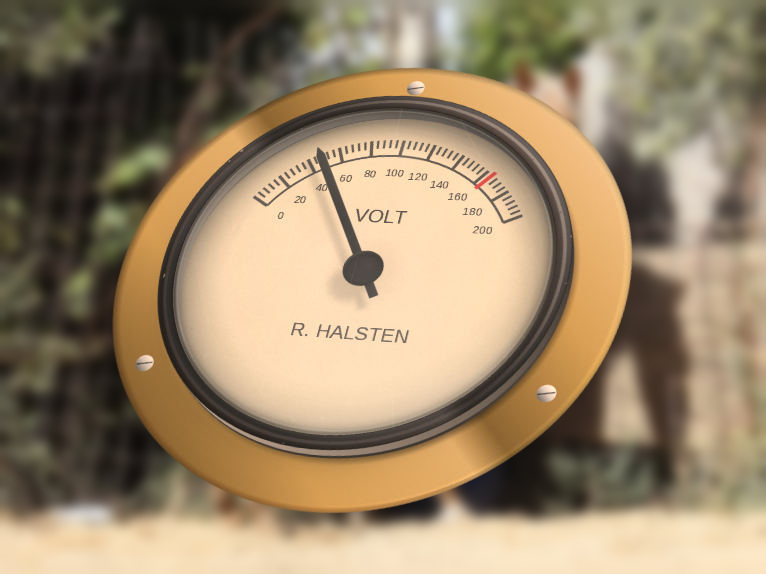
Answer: 48 V
